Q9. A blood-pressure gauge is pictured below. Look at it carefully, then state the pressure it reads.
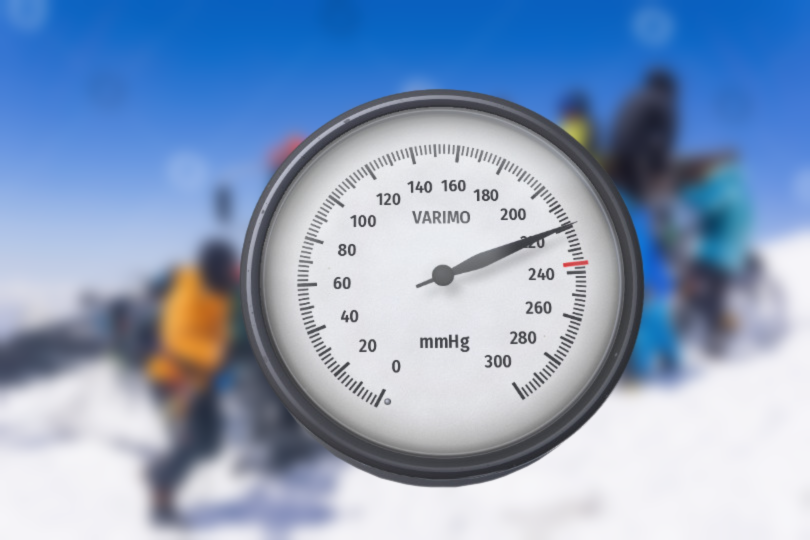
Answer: 220 mmHg
